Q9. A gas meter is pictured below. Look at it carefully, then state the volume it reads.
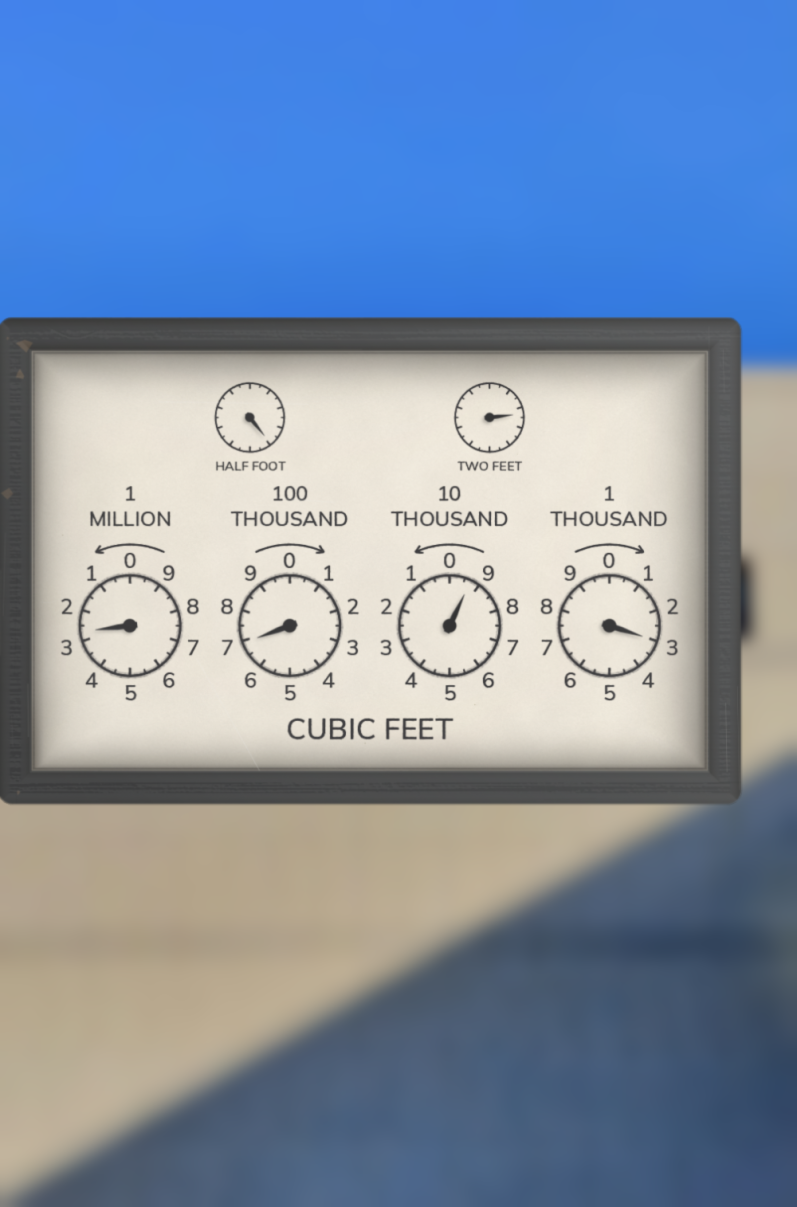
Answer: 269300 ft³
